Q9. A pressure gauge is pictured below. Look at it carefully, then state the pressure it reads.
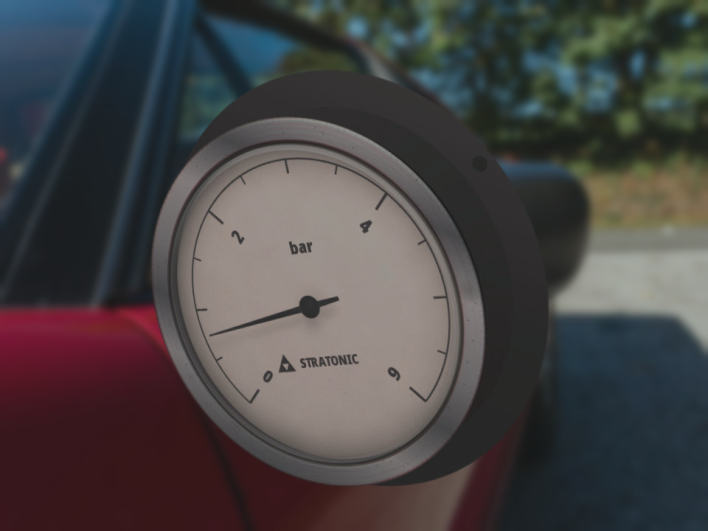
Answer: 0.75 bar
